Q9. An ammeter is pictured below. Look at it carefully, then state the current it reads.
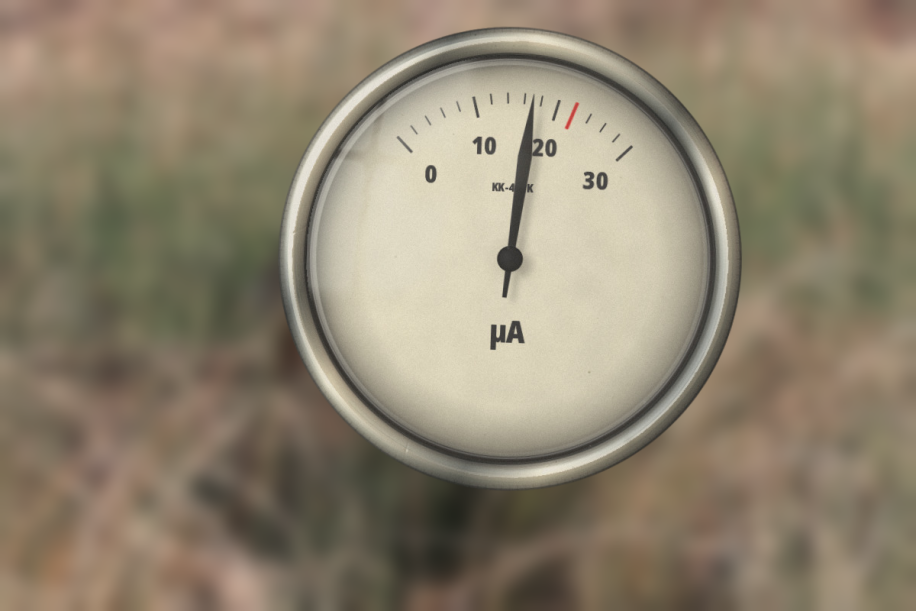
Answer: 17 µA
